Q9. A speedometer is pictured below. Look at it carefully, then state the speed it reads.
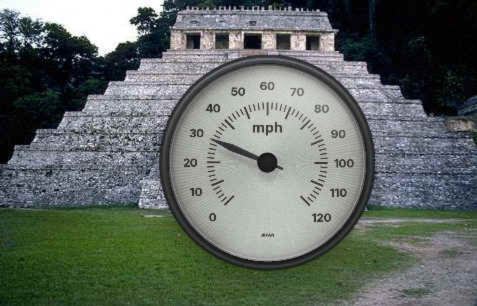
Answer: 30 mph
